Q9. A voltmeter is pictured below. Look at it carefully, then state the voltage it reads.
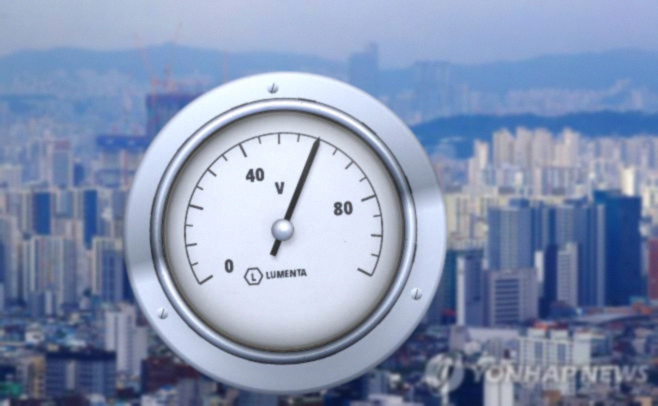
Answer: 60 V
